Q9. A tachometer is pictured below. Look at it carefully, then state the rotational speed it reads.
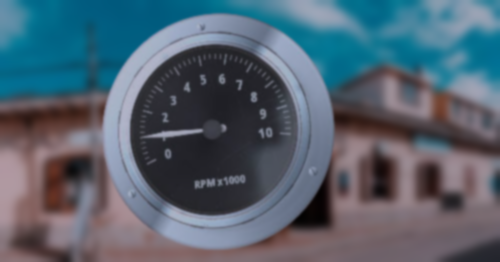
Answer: 1000 rpm
